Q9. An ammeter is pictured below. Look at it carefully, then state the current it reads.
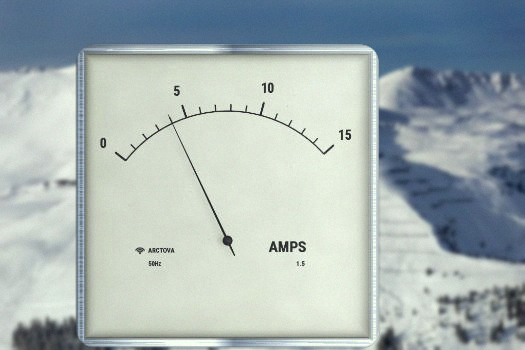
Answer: 4 A
